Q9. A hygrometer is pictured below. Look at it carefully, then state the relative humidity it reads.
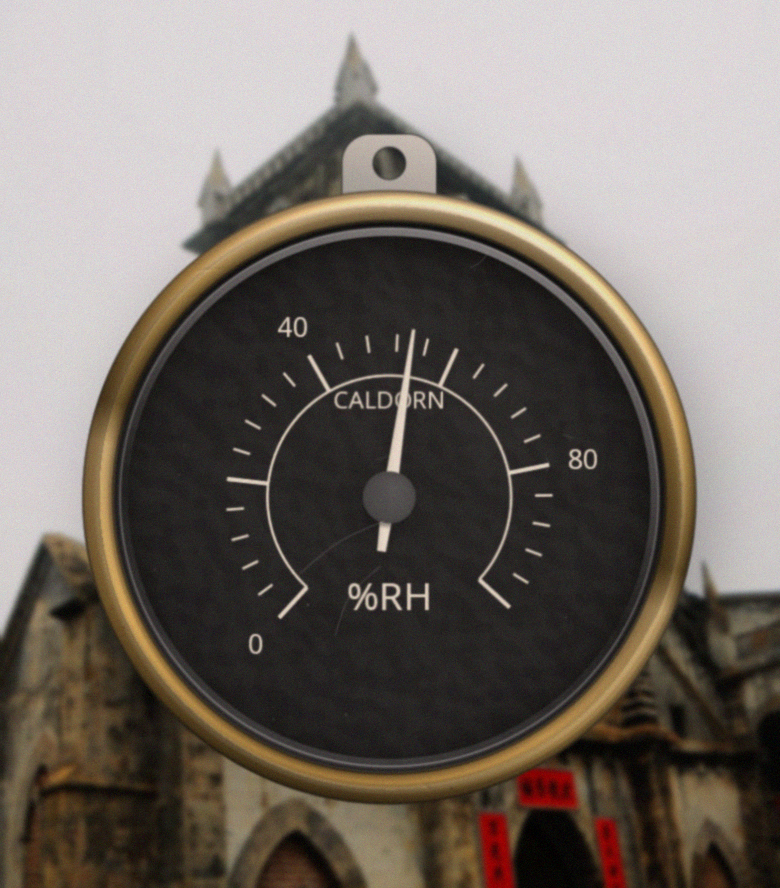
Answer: 54 %
